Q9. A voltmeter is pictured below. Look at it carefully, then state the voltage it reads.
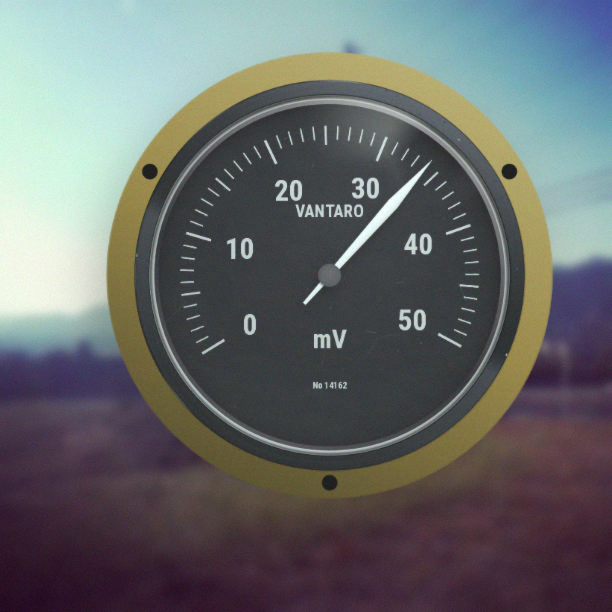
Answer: 34 mV
